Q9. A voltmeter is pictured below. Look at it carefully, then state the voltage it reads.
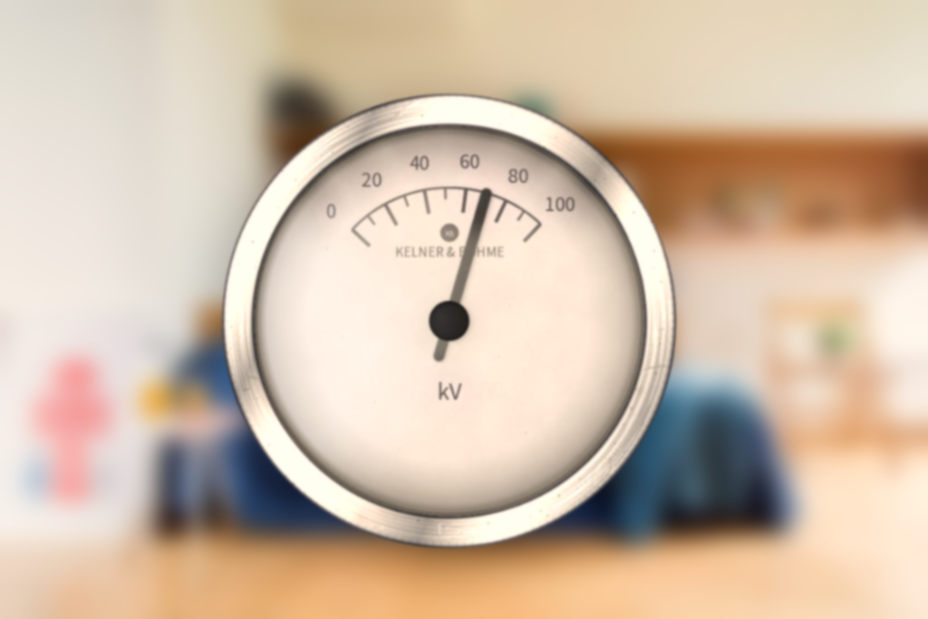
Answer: 70 kV
